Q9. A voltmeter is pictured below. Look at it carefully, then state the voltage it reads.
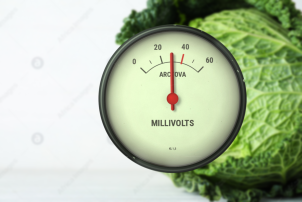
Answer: 30 mV
